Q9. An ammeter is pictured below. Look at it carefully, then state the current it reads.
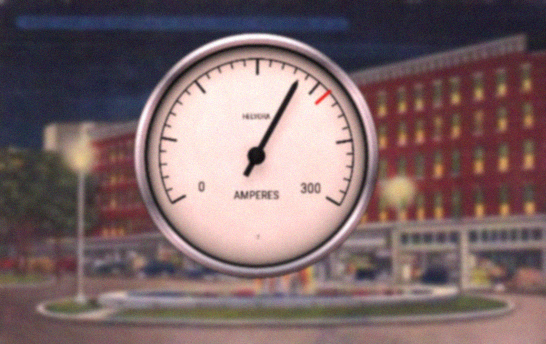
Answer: 185 A
